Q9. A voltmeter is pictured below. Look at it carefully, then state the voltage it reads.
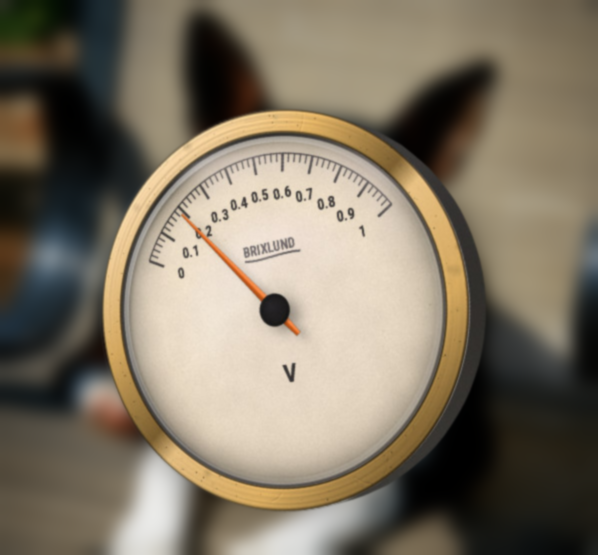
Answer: 0.2 V
